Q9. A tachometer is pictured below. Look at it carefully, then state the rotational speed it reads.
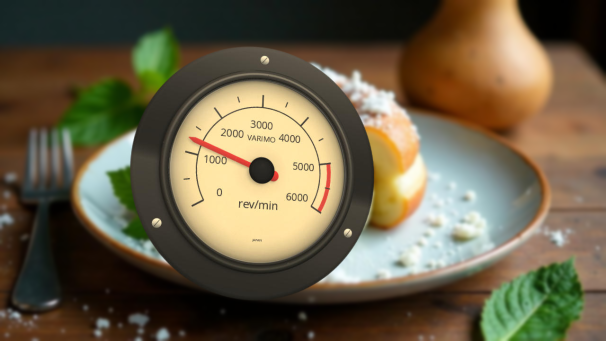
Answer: 1250 rpm
